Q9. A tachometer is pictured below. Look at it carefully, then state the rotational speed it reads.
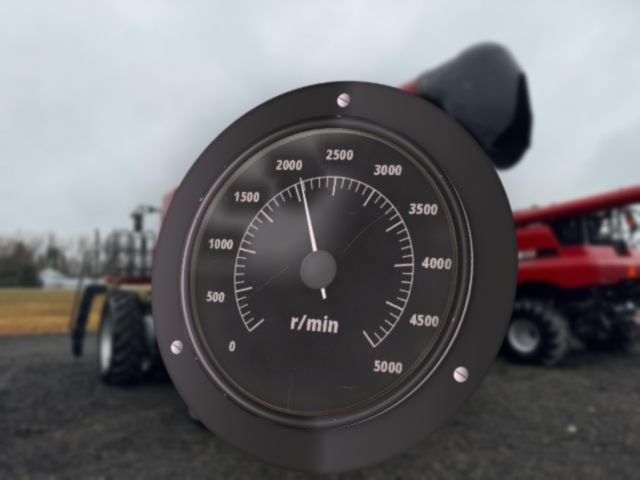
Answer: 2100 rpm
